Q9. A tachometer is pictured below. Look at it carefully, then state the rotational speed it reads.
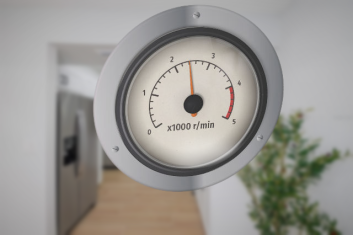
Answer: 2400 rpm
